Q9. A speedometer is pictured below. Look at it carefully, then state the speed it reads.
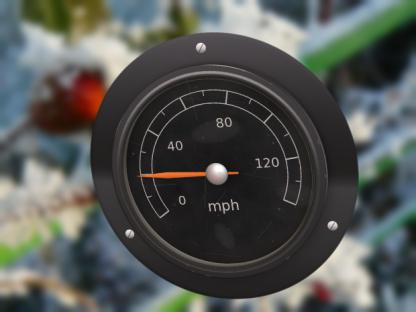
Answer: 20 mph
